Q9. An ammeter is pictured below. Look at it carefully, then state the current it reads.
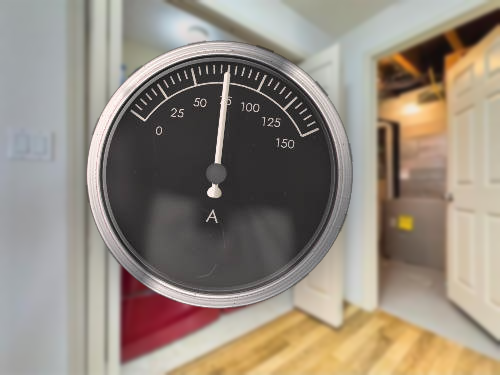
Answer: 75 A
